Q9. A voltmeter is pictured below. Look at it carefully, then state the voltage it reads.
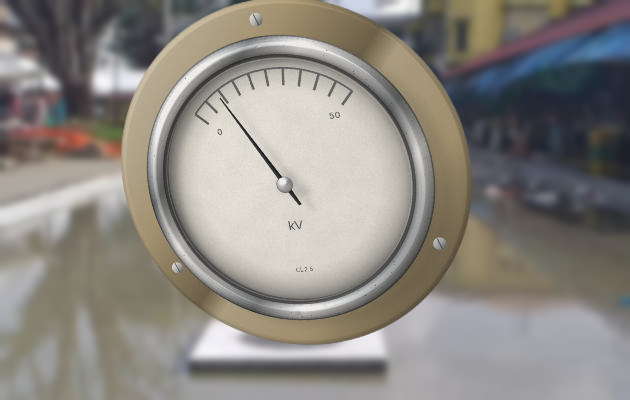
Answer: 10 kV
